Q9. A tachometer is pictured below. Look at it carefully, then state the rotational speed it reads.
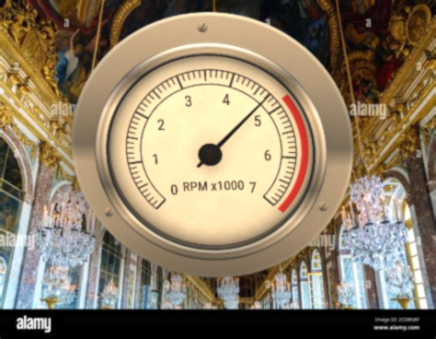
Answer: 4700 rpm
